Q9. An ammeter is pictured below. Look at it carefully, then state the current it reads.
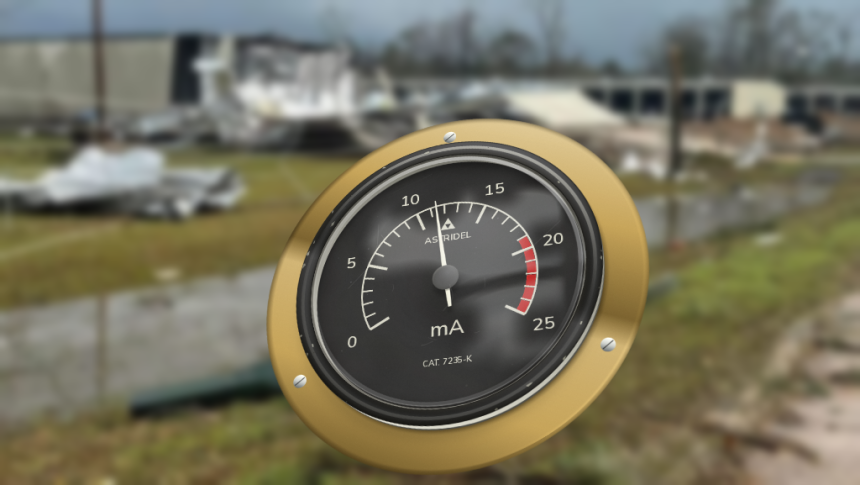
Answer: 11.5 mA
